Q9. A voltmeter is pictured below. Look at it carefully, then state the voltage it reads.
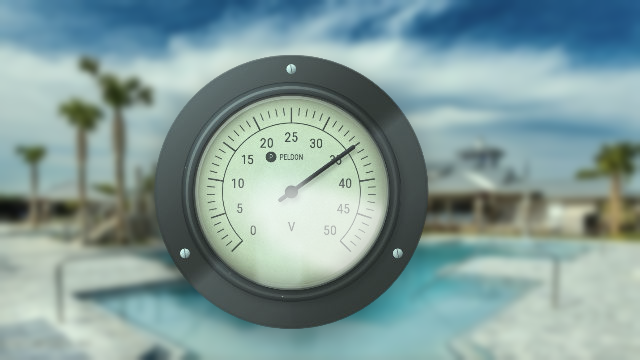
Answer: 35 V
